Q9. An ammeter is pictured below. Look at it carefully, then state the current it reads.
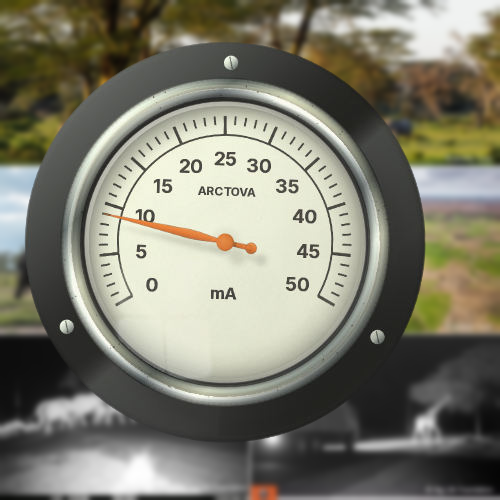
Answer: 9 mA
